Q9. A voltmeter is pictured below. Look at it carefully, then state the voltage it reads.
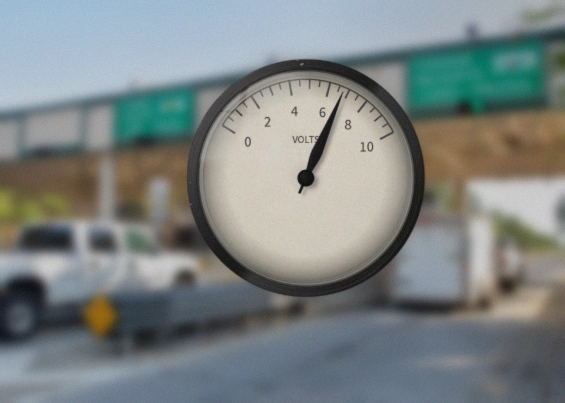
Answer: 6.75 V
